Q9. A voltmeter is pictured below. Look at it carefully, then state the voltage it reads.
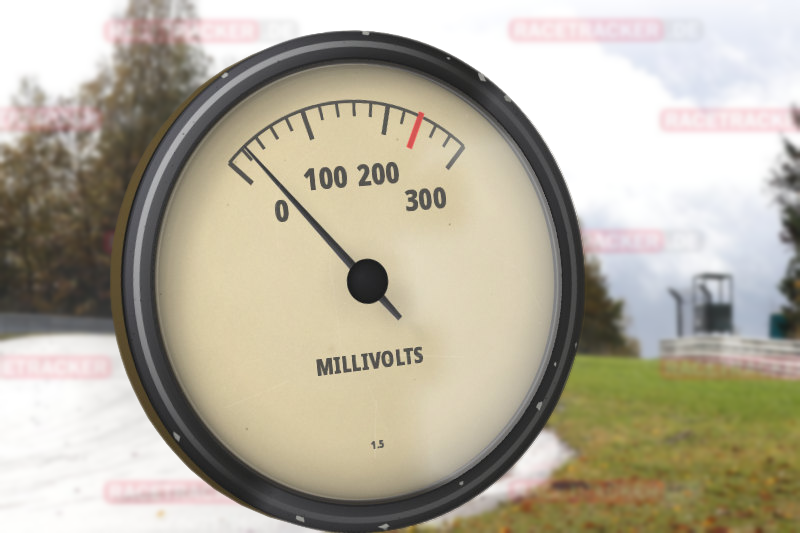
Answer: 20 mV
